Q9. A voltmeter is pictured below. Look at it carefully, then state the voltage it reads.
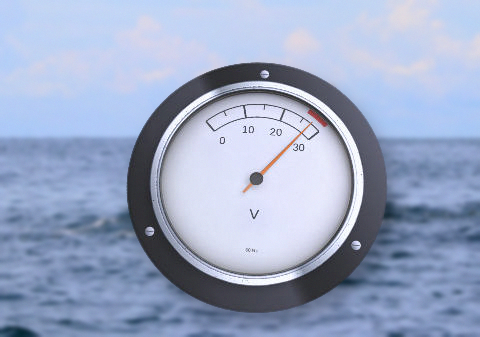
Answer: 27.5 V
